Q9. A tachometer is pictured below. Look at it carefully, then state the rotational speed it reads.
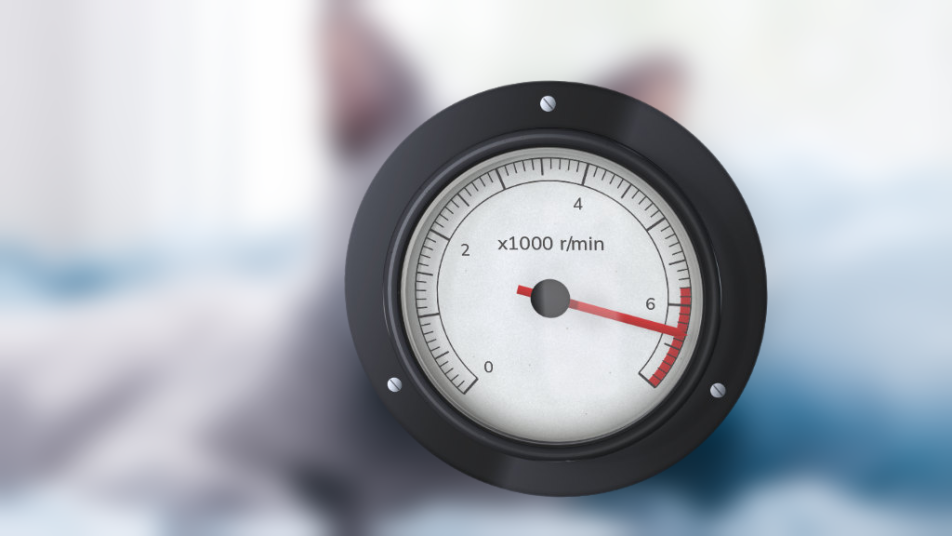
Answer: 6300 rpm
